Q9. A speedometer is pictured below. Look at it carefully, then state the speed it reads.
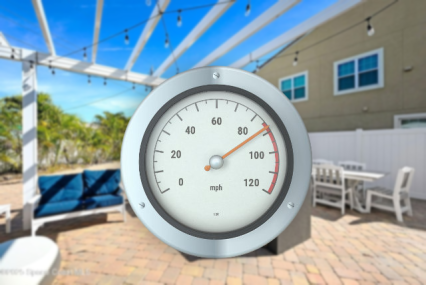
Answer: 87.5 mph
